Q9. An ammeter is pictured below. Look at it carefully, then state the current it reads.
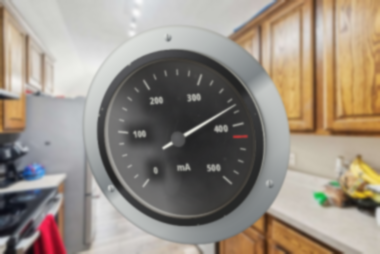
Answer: 370 mA
